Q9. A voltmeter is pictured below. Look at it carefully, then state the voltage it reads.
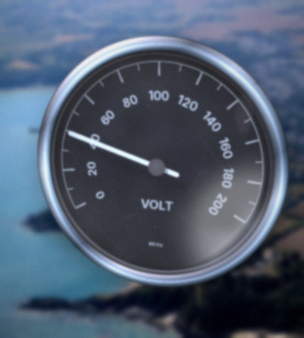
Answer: 40 V
